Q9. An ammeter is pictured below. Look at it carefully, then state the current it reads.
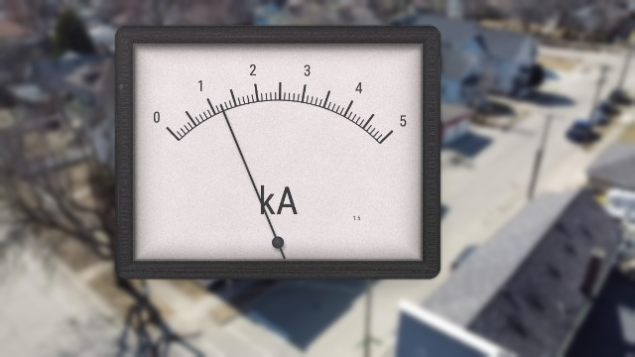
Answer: 1.2 kA
